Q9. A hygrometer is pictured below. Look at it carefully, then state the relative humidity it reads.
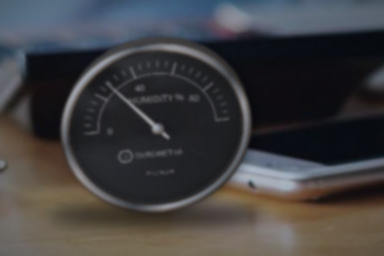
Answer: 28 %
